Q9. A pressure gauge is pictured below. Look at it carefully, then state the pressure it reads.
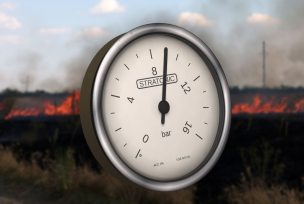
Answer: 9 bar
